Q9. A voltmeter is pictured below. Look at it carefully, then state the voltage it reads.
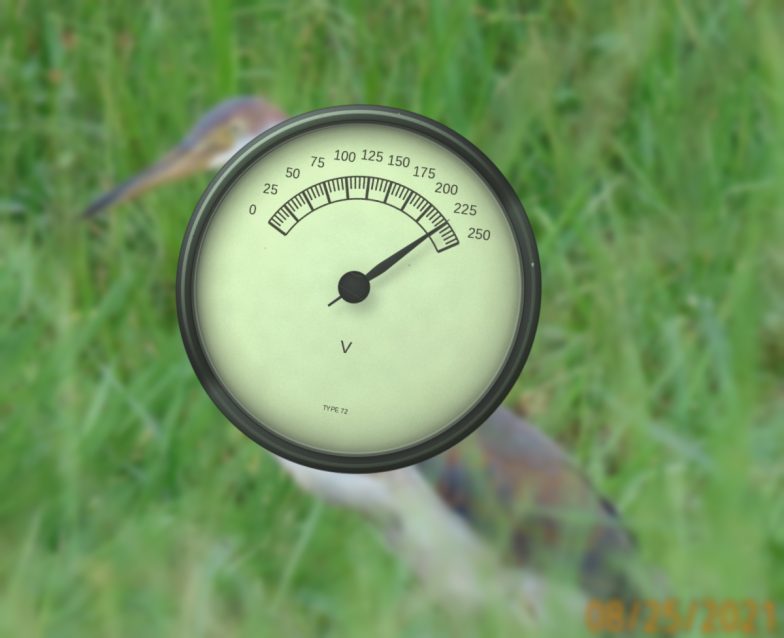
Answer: 225 V
